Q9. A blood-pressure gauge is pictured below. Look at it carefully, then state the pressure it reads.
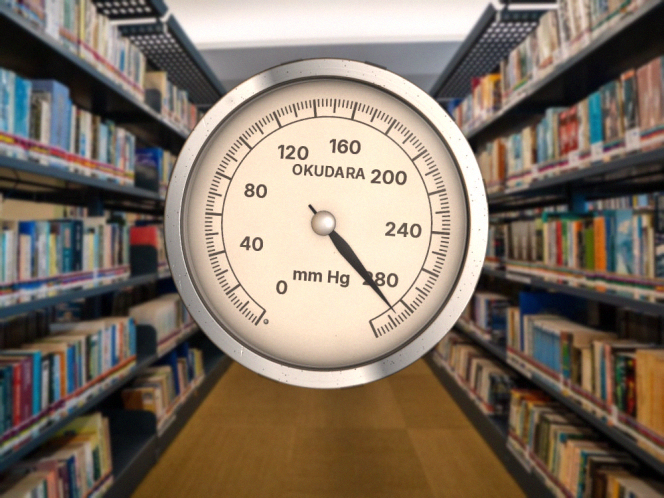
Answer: 286 mmHg
